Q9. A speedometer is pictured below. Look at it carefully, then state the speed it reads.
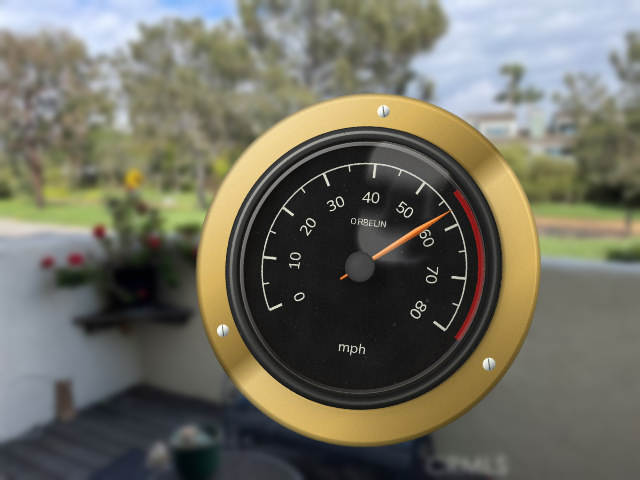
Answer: 57.5 mph
